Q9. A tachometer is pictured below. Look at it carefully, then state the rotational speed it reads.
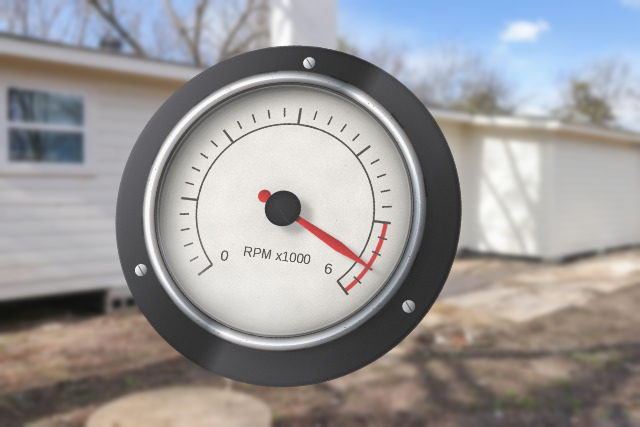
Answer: 5600 rpm
